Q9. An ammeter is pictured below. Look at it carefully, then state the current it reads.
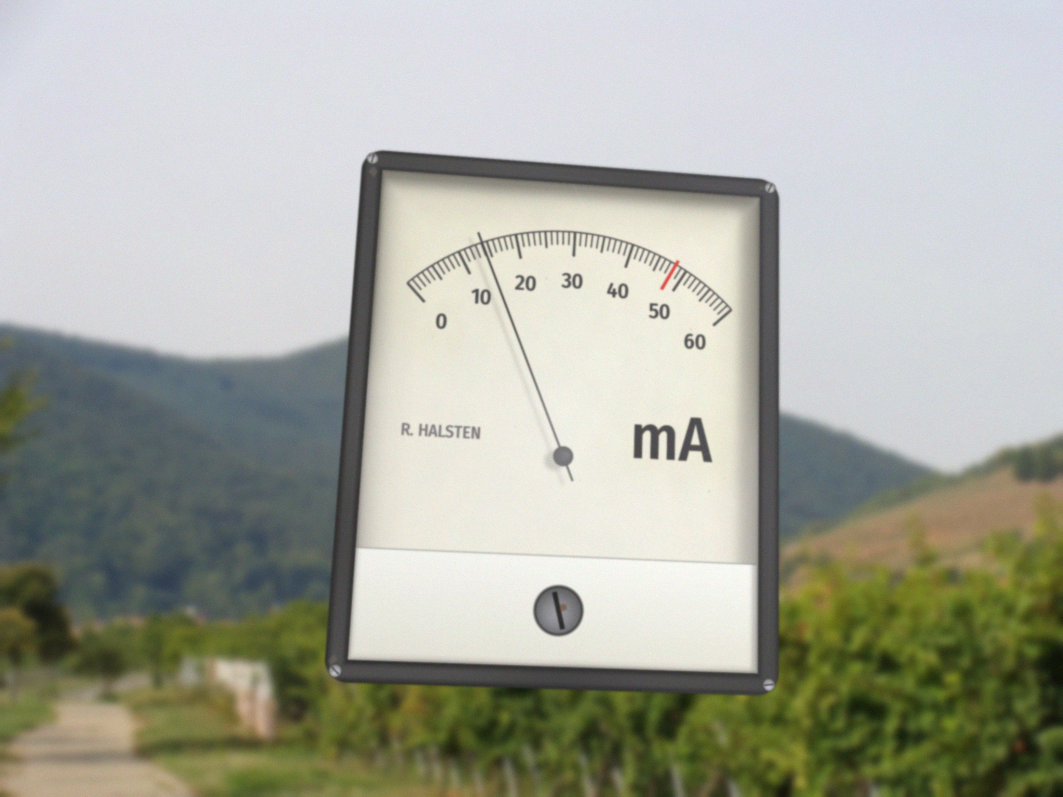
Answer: 14 mA
